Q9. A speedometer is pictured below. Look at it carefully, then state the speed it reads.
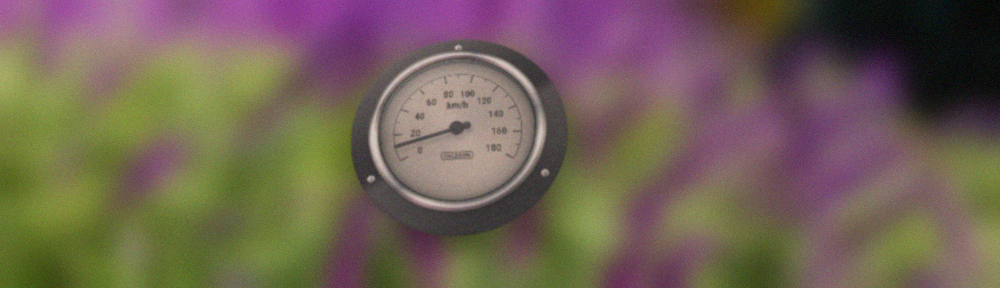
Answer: 10 km/h
